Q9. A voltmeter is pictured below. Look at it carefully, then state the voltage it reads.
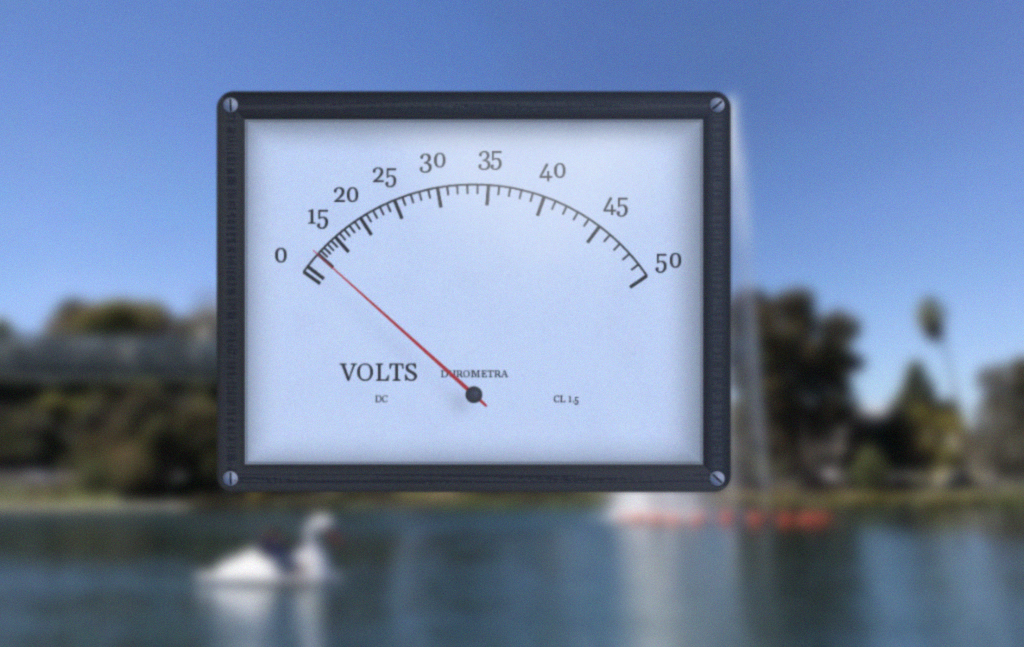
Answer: 10 V
